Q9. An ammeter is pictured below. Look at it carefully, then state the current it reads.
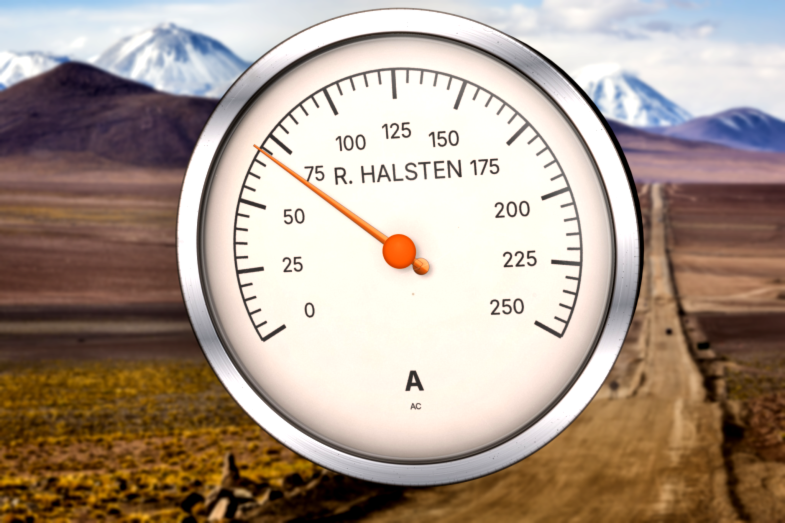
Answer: 70 A
